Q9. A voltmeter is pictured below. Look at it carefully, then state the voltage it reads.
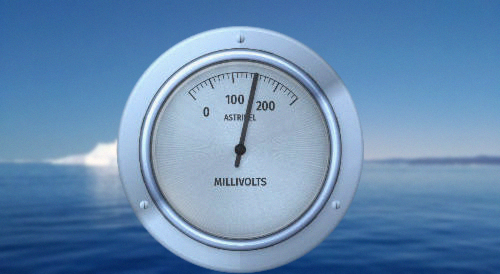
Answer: 150 mV
